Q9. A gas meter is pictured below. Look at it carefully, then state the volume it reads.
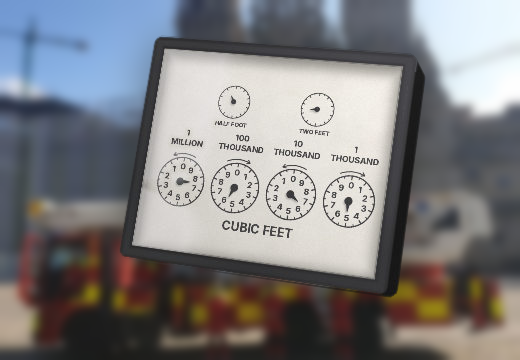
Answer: 756500 ft³
